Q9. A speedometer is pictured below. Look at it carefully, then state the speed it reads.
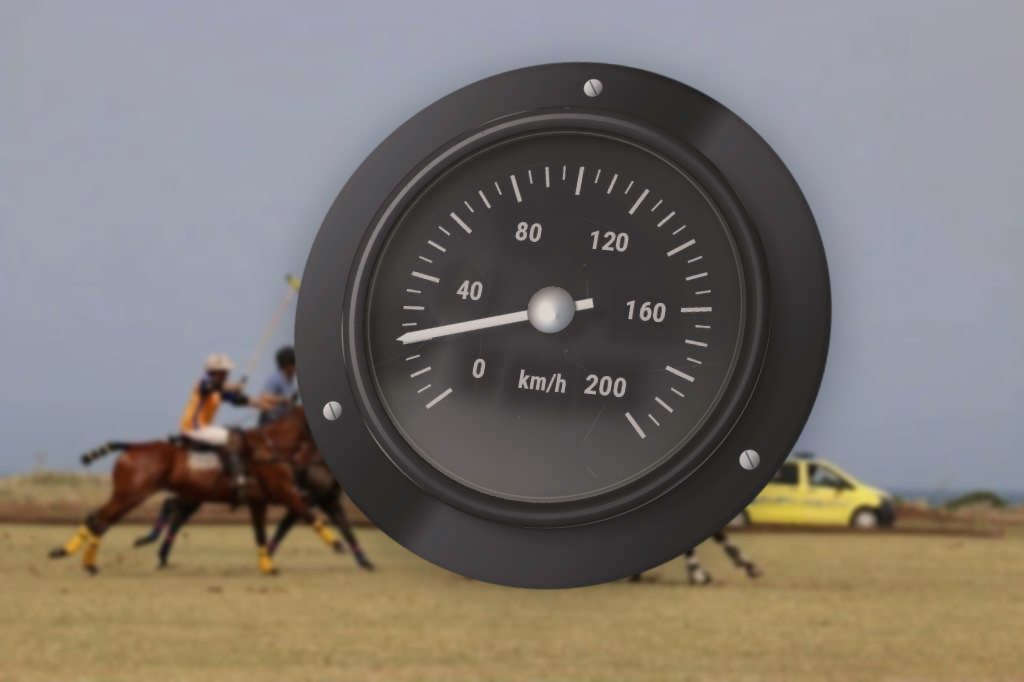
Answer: 20 km/h
